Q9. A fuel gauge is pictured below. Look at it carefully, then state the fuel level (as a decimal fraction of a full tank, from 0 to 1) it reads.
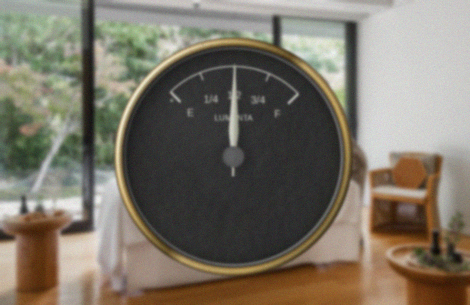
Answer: 0.5
